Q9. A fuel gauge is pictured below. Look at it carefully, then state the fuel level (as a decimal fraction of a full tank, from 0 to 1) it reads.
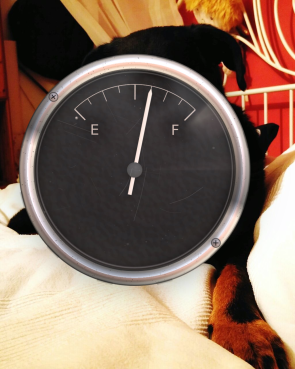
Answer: 0.625
